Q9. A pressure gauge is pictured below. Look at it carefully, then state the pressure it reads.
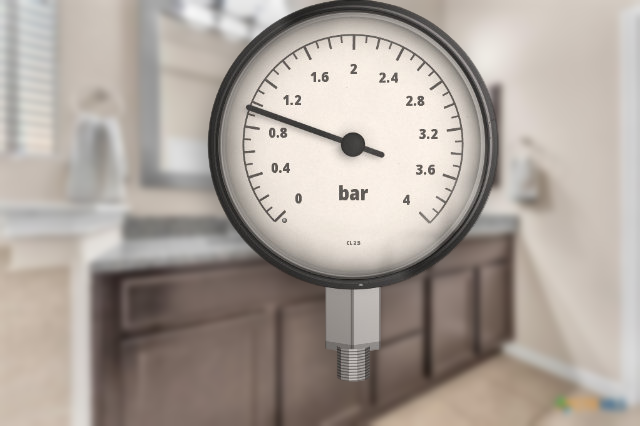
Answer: 0.95 bar
